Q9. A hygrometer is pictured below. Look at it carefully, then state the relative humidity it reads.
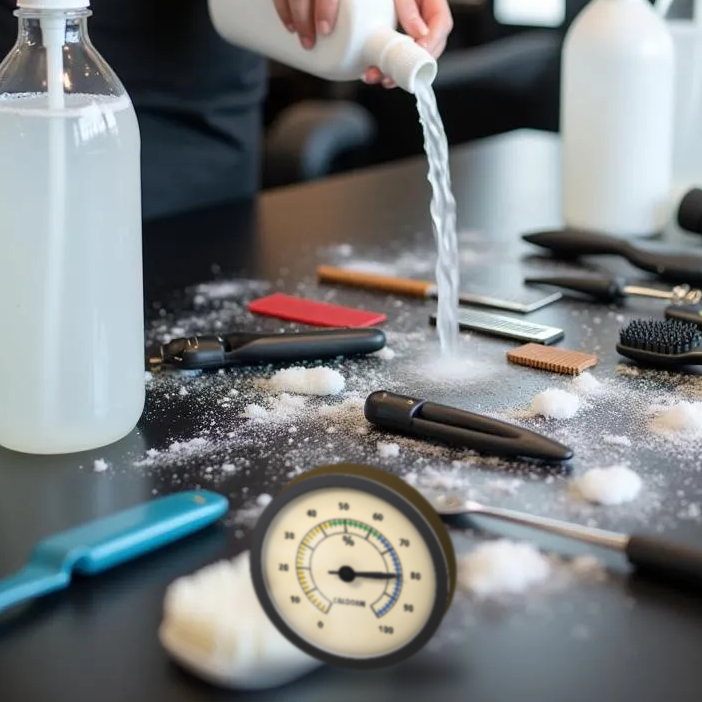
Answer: 80 %
